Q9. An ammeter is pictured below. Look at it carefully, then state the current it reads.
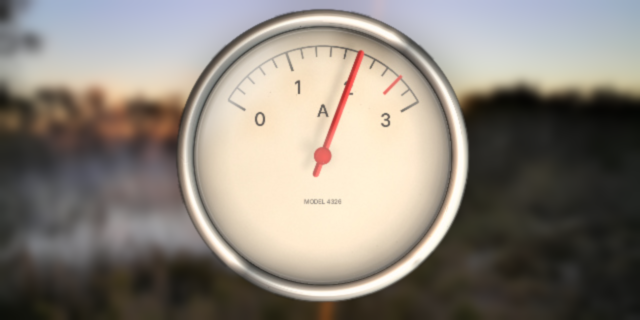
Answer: 2 A
